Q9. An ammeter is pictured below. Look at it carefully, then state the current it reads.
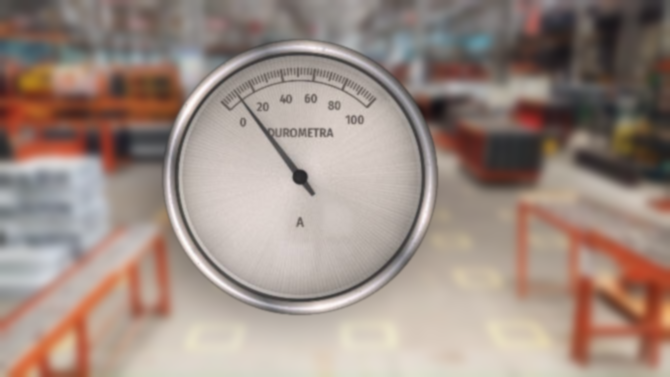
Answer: 10 A
